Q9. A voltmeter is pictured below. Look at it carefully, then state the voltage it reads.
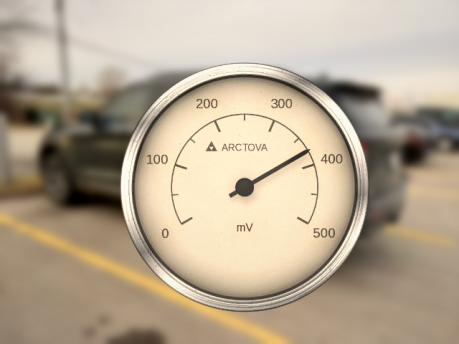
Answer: 375 mV
